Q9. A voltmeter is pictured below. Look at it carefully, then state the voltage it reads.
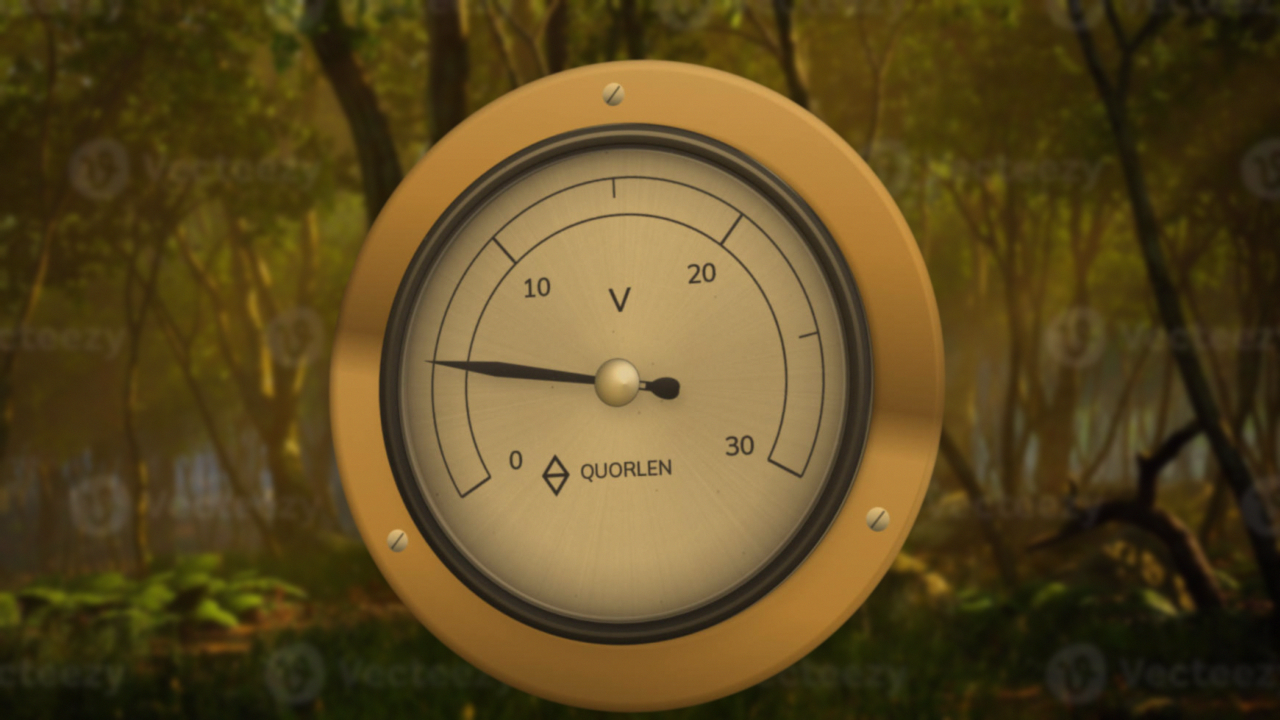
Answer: 5 V
